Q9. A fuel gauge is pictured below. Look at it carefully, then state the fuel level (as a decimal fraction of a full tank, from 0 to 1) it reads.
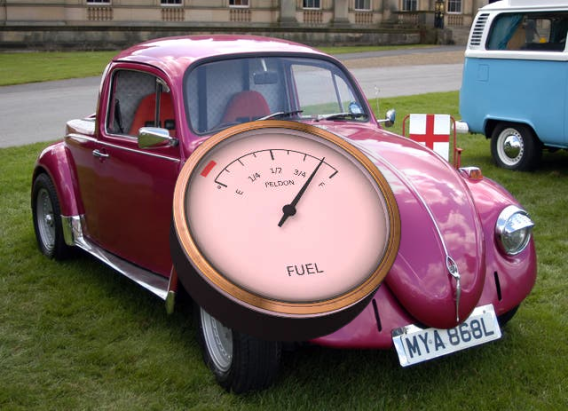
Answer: 0.875
